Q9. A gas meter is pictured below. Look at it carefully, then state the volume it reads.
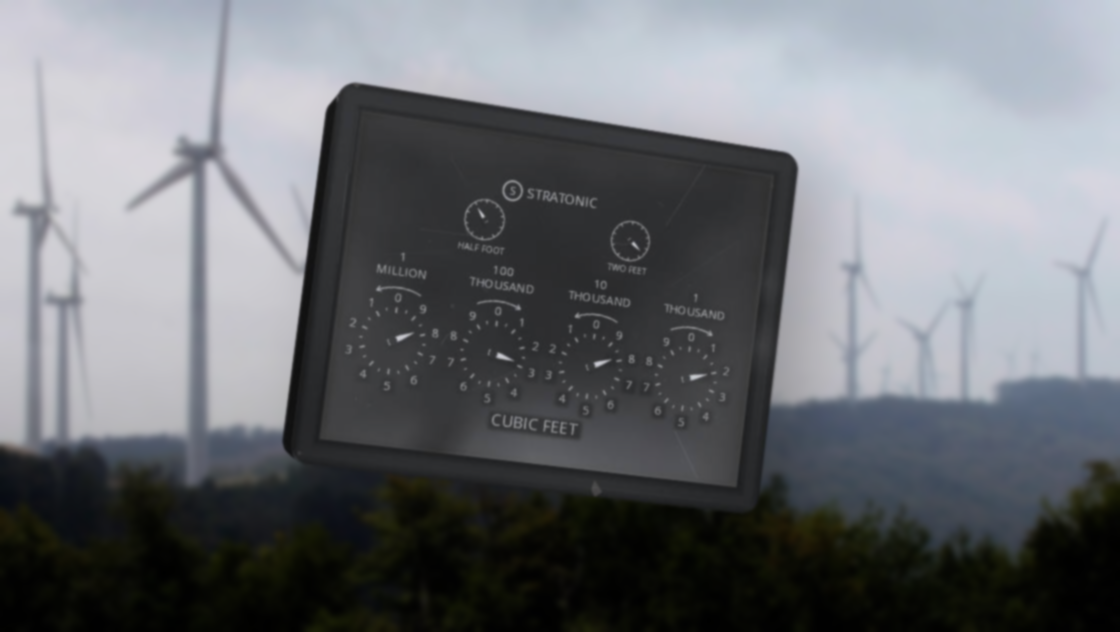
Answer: 828200 ft³
